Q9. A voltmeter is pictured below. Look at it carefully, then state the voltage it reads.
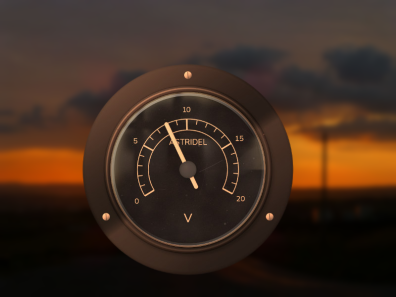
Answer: 8 V
